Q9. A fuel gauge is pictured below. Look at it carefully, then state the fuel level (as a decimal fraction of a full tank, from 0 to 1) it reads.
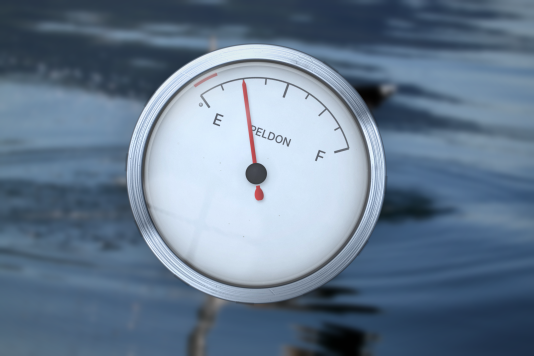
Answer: 0.25
